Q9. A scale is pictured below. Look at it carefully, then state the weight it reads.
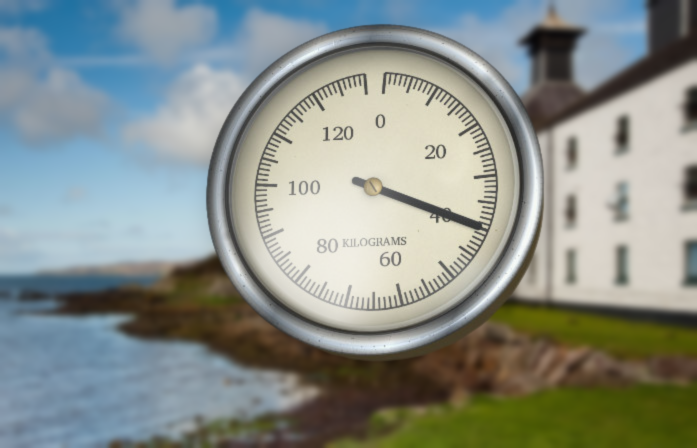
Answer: 40 kg
